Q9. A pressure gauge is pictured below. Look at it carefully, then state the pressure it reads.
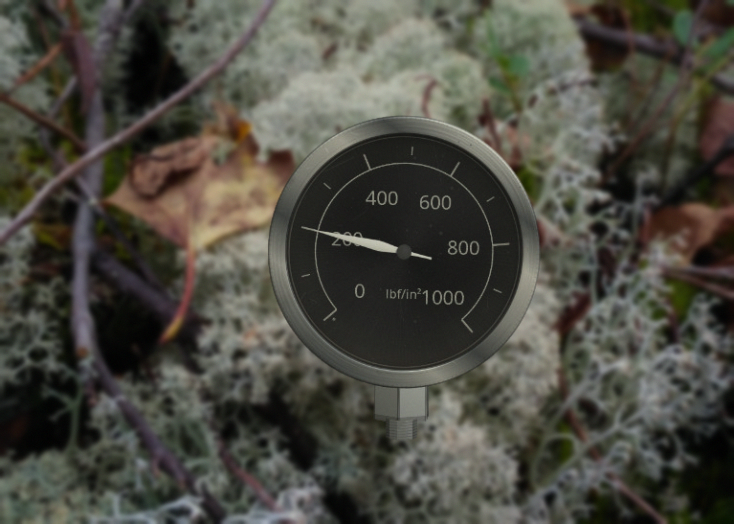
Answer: 200 psi
